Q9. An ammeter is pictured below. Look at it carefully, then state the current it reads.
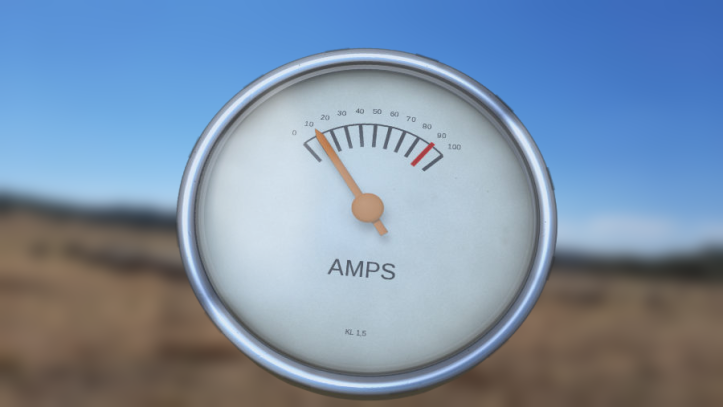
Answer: 10 A
